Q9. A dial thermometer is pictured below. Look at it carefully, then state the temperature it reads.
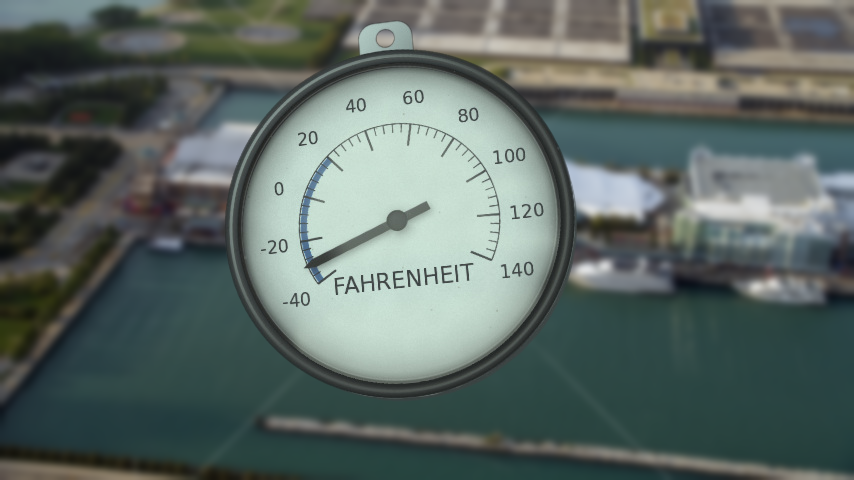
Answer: -32 °F
